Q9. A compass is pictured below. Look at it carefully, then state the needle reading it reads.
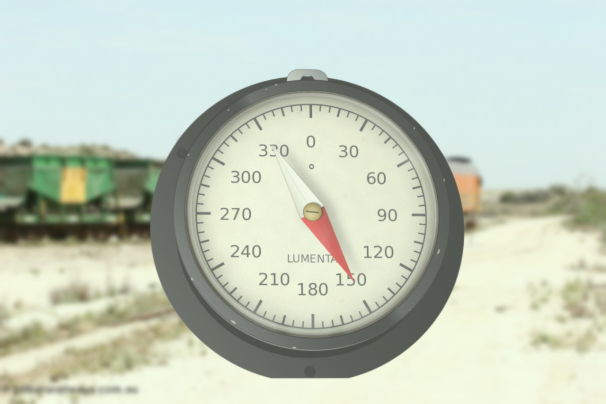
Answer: 150 °
